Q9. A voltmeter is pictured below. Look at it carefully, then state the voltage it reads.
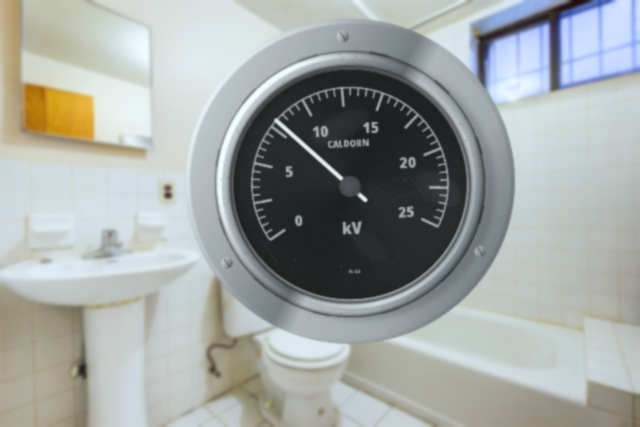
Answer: 8 kV
